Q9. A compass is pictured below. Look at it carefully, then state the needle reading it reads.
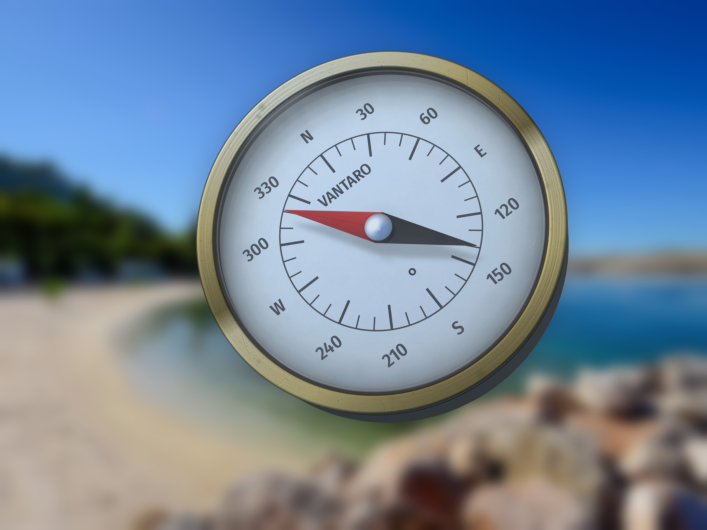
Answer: 320 °
